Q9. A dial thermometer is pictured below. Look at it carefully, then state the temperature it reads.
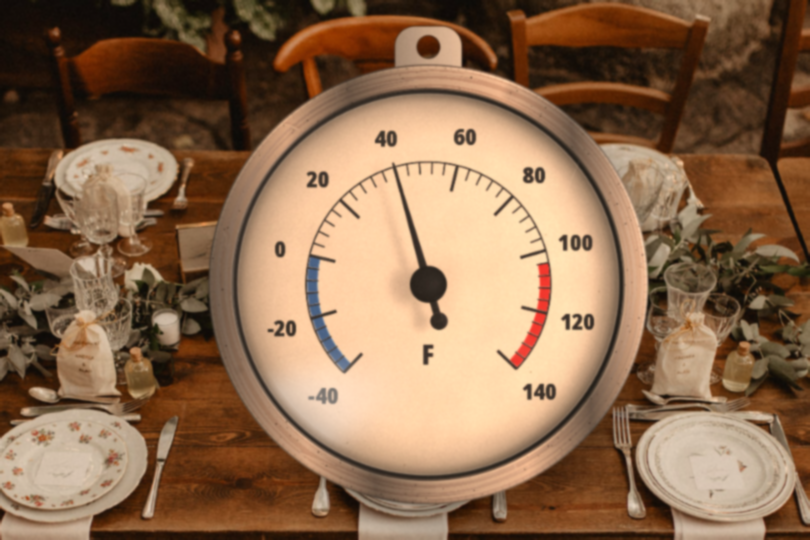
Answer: 40 °F
